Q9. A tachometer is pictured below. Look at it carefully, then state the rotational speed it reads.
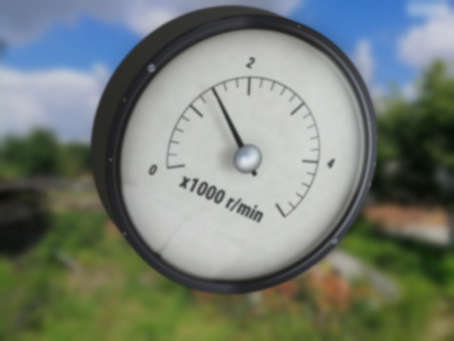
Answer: 1400 rpm
